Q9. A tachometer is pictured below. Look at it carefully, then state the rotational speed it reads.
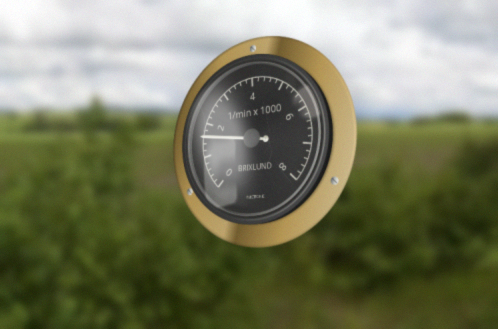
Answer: 1600 rpm
